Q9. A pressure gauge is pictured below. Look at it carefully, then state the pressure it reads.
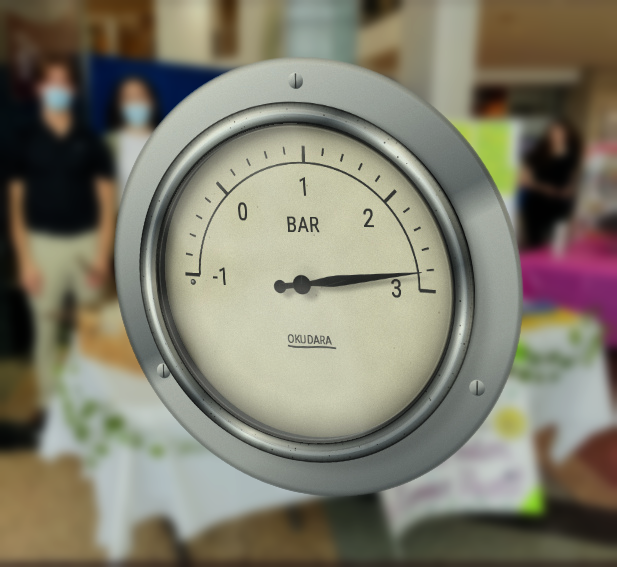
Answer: 2.8 bar
